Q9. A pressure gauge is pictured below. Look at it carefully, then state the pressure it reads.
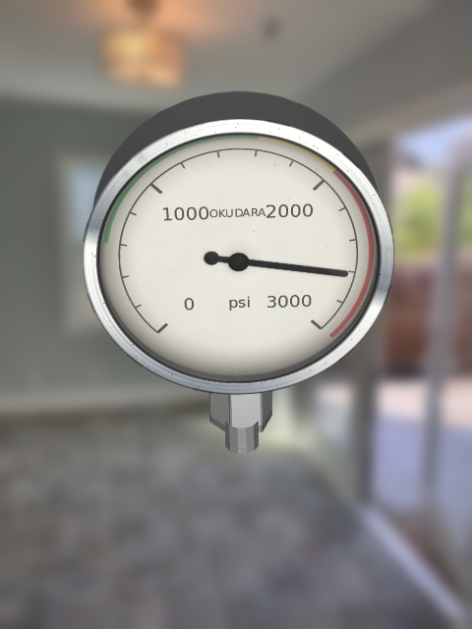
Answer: 2600 psi
